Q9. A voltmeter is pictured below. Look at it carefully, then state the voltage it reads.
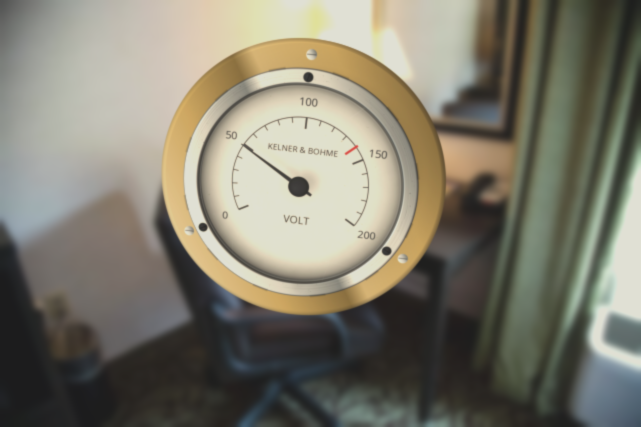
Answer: 50 V
